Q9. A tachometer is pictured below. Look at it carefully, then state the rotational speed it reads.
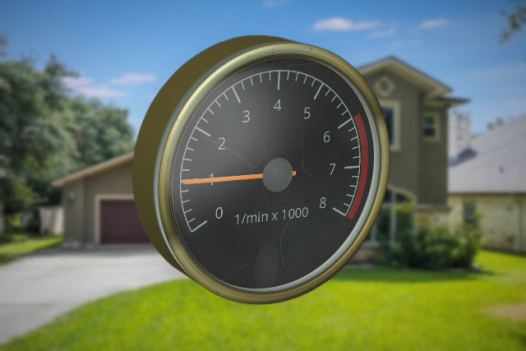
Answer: 1000 rpm
